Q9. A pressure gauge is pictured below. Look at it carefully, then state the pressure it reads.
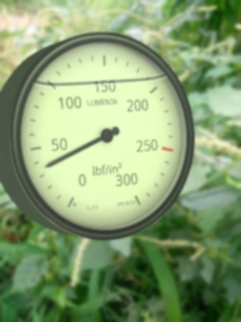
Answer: 35 psi
